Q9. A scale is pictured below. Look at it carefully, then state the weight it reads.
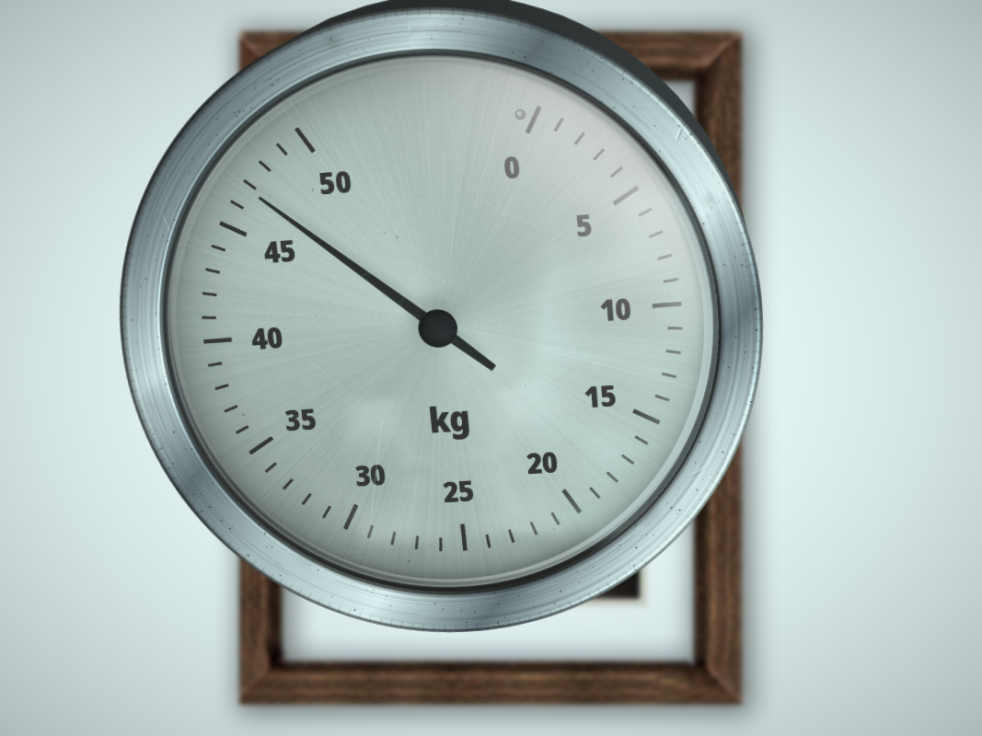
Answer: 47 kg
